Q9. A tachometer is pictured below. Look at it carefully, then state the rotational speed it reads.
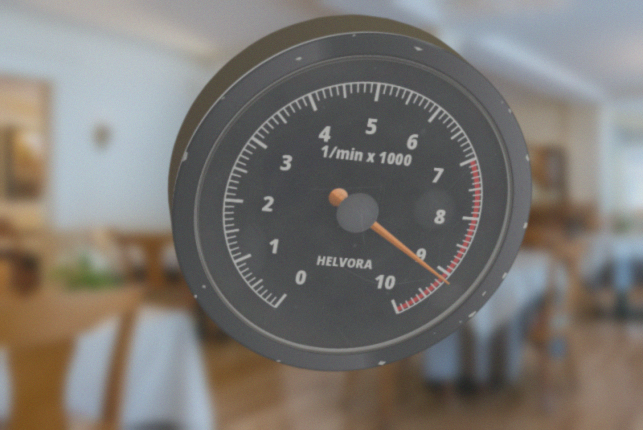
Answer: 9100 rpm
